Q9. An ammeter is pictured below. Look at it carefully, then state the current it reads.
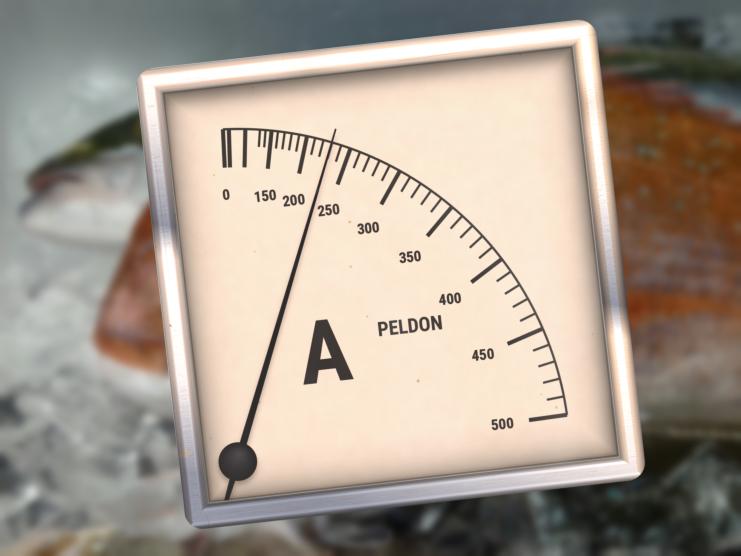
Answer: 230 A
